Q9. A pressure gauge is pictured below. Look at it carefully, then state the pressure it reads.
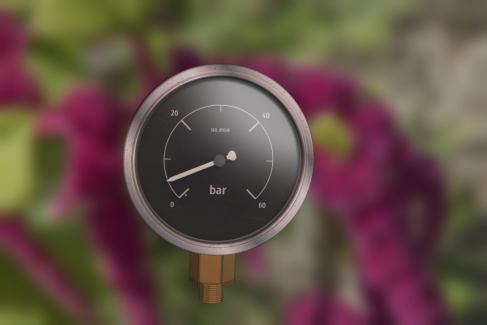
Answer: 5 bar
